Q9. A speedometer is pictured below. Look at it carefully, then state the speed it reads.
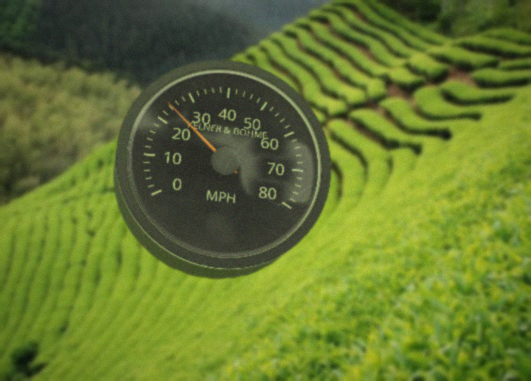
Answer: 24 mph
